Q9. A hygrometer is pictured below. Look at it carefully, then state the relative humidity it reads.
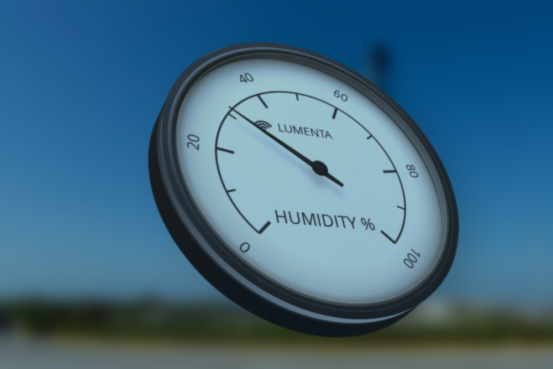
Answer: 30 %
